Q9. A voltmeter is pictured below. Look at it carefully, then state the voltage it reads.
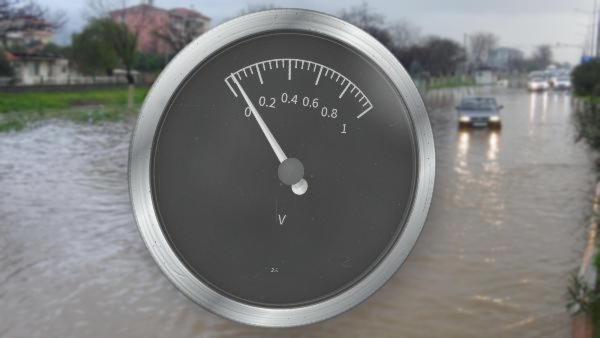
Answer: 0.04 V
